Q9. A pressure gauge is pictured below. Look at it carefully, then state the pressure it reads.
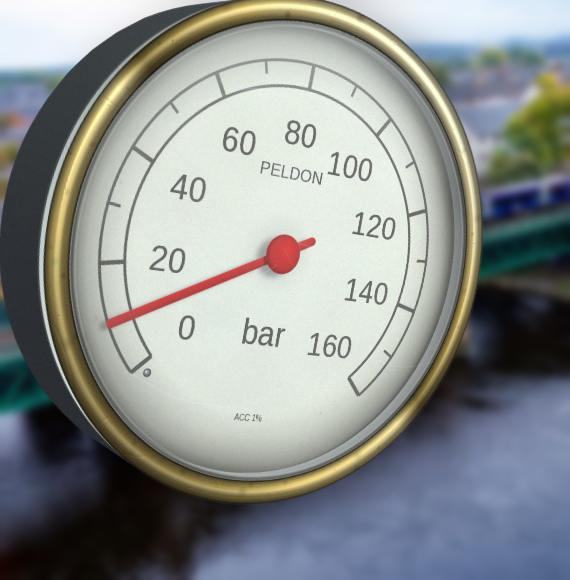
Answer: 10 bar
